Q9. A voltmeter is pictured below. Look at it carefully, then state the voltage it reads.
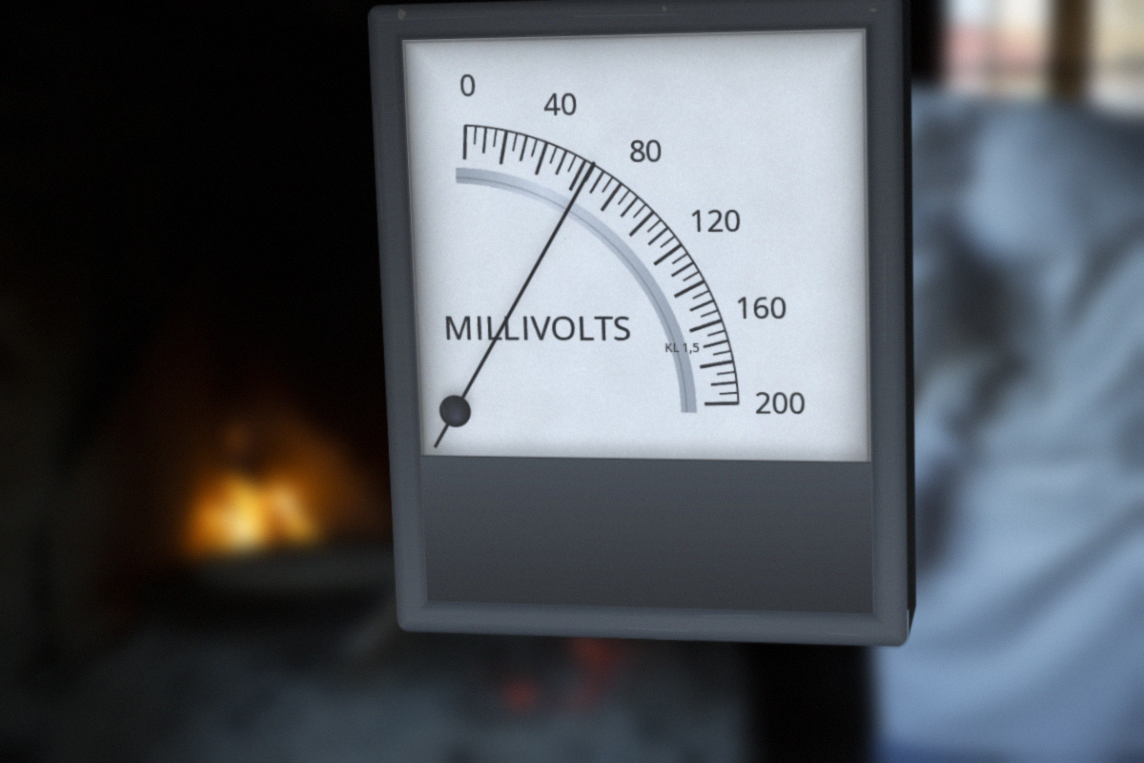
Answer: 65 mV
